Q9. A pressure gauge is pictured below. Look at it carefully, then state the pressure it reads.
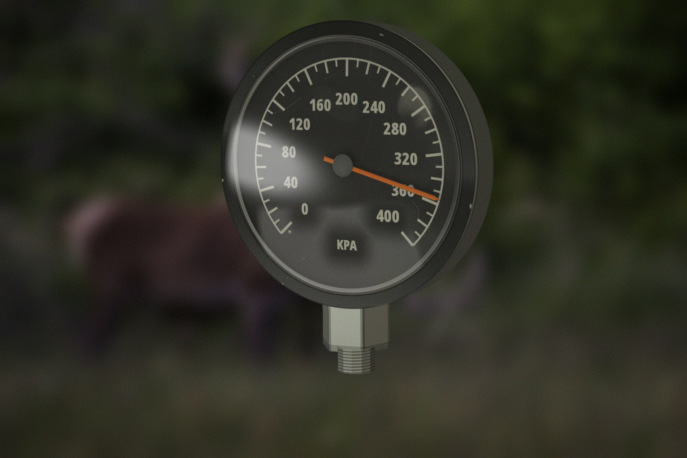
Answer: 355 kPa
